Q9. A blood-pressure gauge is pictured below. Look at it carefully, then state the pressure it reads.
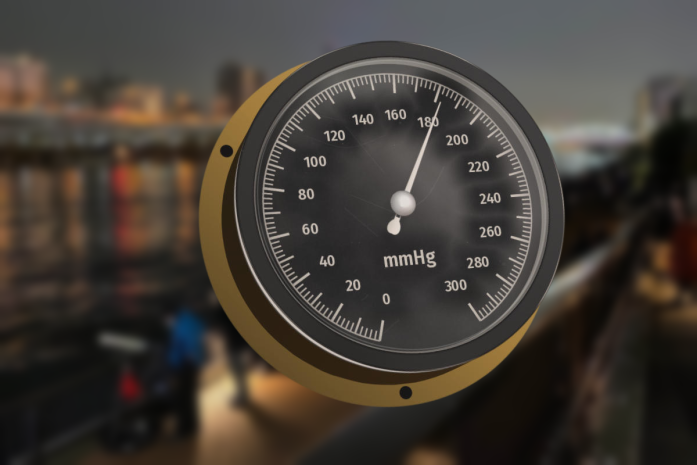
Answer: 182 mmHg
